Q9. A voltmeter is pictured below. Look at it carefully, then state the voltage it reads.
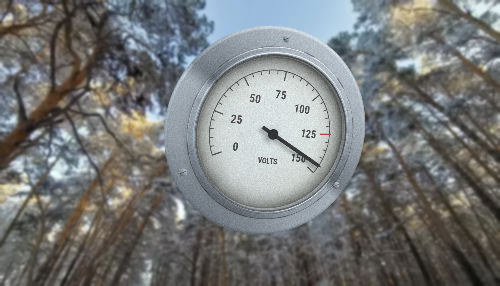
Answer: 145 V
